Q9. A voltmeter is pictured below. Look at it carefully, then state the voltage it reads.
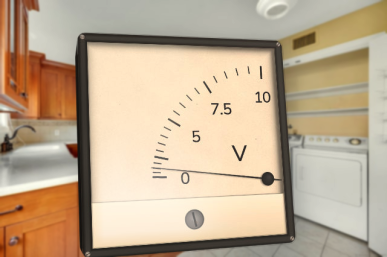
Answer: 1.5 V
